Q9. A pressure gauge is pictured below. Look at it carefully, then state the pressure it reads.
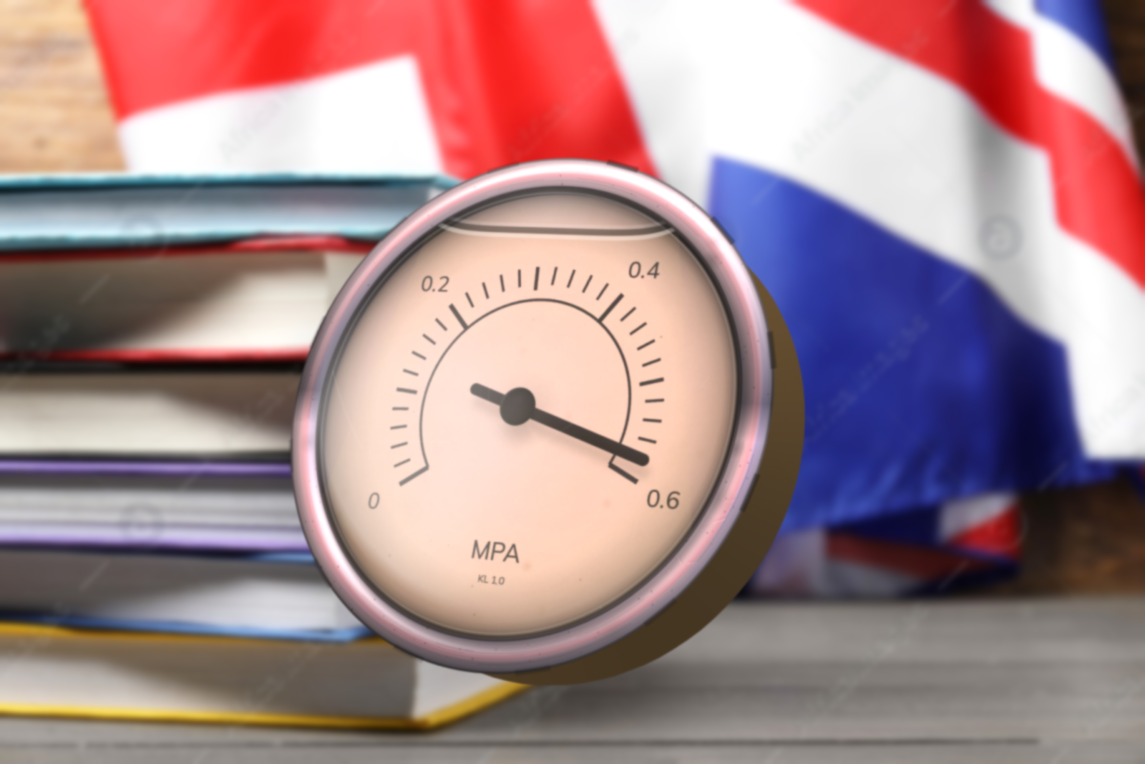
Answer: 0.58 MPa
